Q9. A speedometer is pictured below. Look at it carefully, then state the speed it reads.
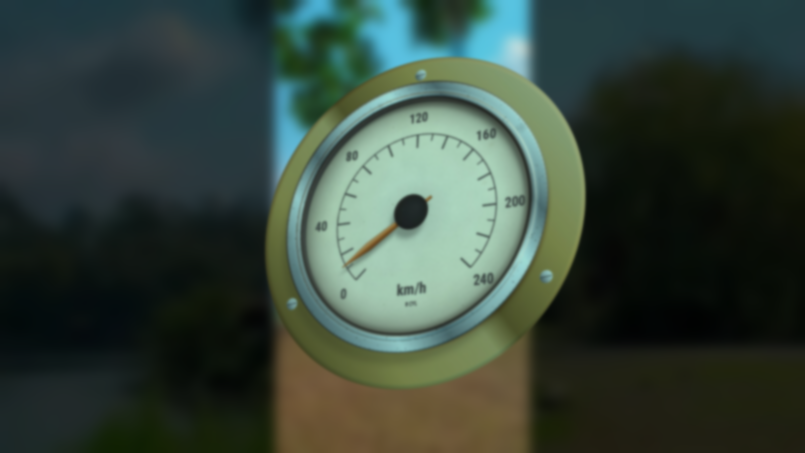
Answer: 10 km/h
